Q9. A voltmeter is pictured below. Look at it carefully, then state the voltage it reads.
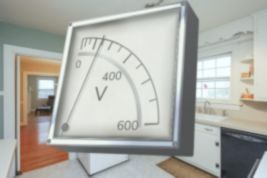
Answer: 250 V
